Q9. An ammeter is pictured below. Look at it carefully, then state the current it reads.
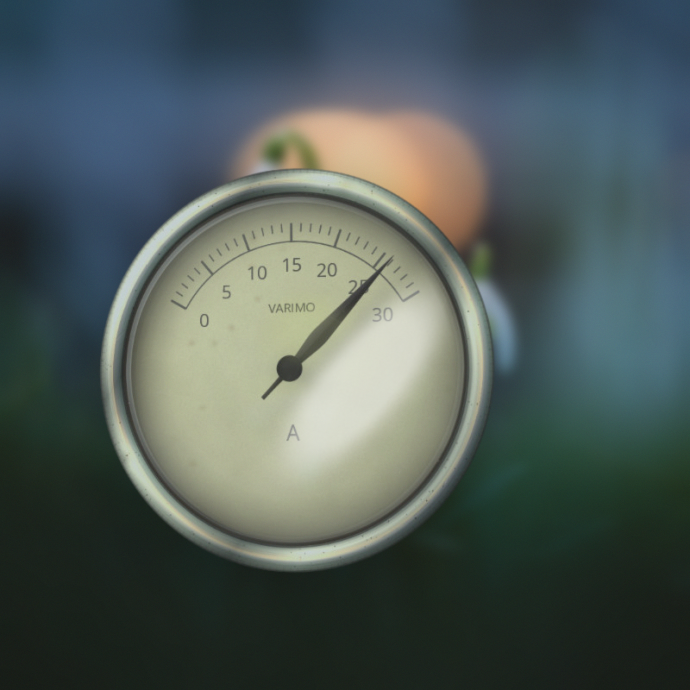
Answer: 26 A
